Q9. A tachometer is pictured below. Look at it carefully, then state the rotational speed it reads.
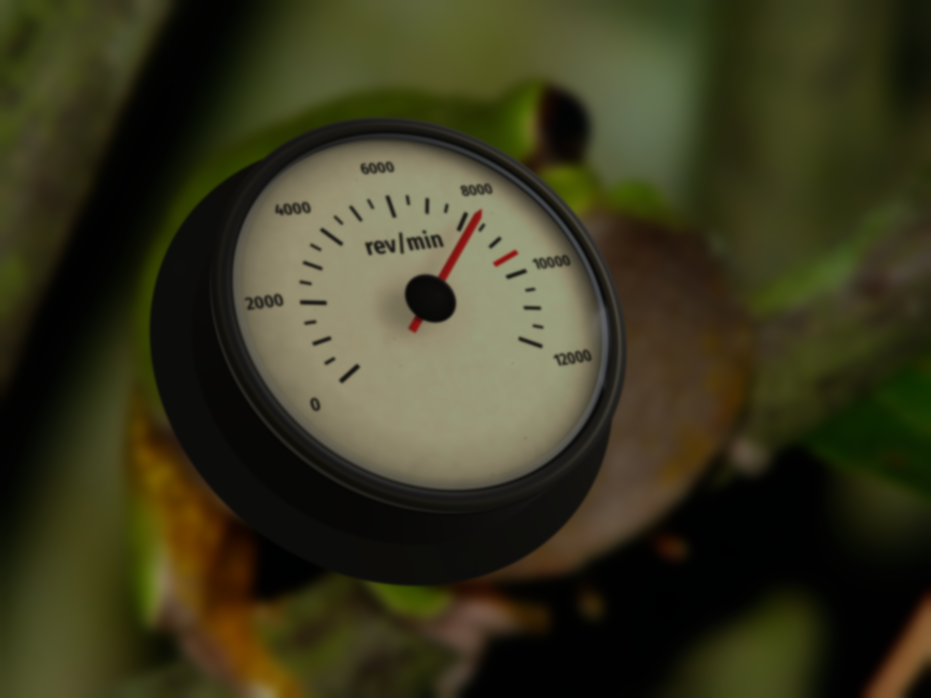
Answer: 8250 rpm
